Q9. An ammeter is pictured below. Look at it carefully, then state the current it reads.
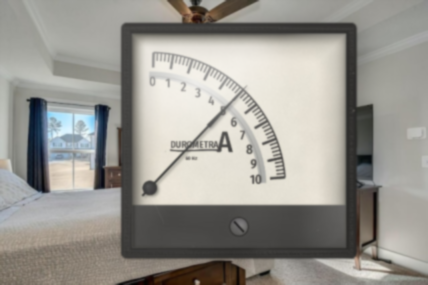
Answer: 5 A
